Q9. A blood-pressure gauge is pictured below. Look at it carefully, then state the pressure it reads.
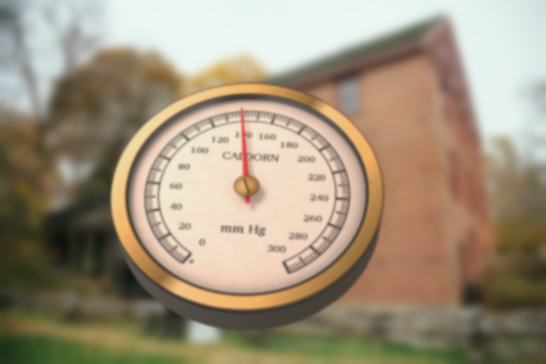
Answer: 140 mmHg
